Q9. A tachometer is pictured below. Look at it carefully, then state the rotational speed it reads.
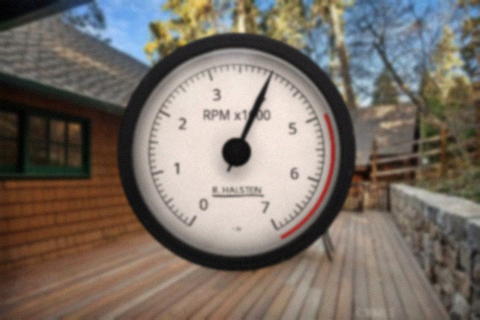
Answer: 4000 rpm
